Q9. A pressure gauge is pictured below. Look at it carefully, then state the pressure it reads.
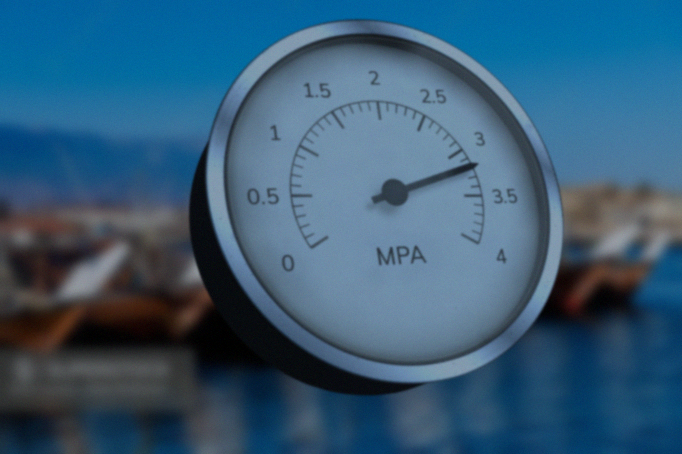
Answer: 3.2 MPa
